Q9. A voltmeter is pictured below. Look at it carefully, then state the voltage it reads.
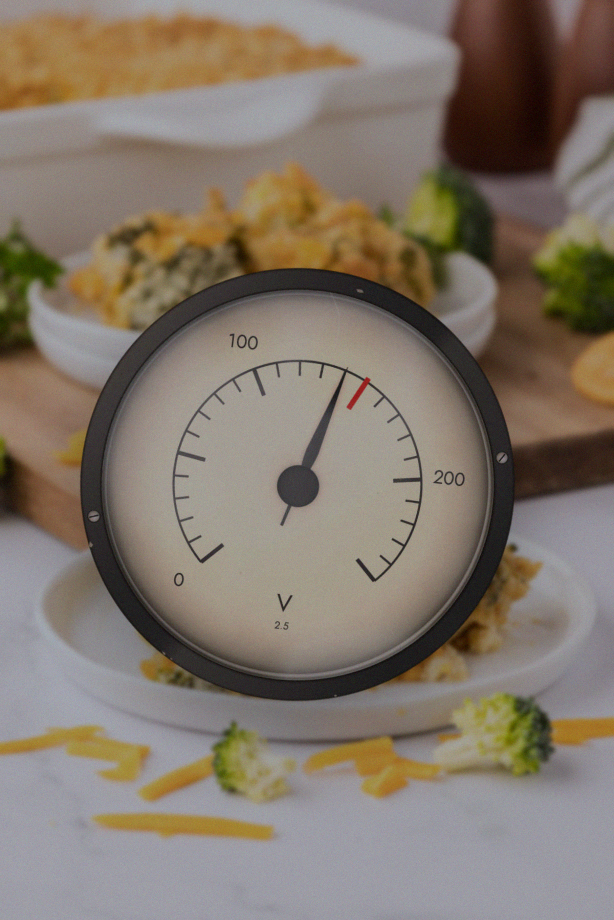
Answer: 140 V
